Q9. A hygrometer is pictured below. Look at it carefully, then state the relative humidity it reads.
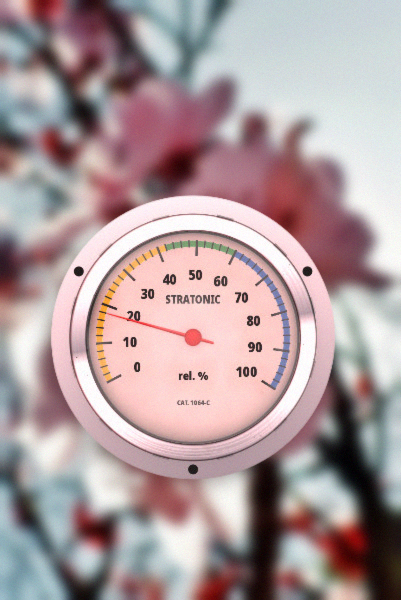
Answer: 18 %
